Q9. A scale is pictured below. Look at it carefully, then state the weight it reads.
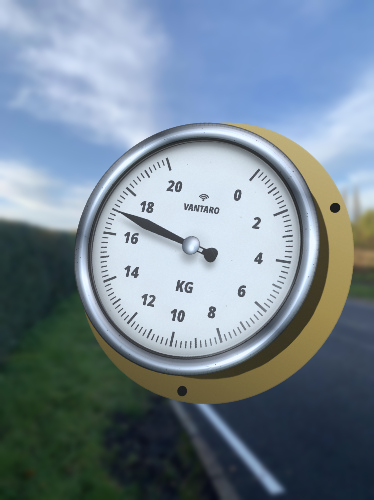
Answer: 17 kg
